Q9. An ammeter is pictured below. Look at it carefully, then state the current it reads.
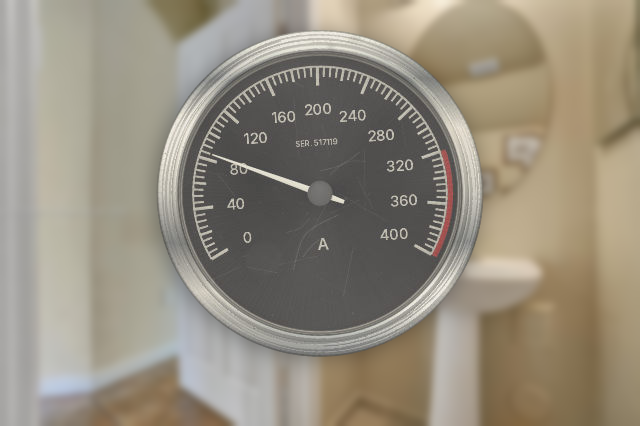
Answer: 85 A
